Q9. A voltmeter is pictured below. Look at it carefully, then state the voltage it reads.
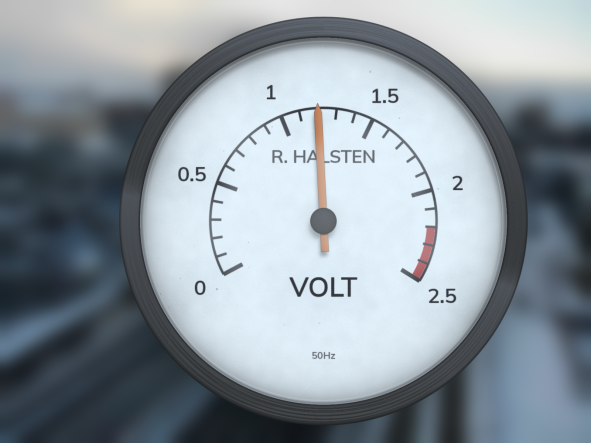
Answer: 1.2 V
